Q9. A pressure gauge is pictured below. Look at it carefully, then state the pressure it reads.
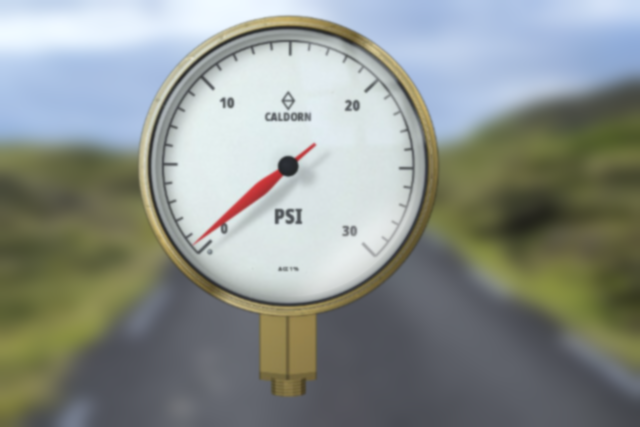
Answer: 0.5 psi
